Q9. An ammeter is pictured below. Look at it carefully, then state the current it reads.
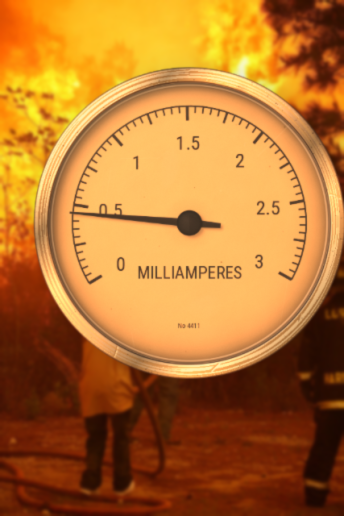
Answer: 0.45 mA
